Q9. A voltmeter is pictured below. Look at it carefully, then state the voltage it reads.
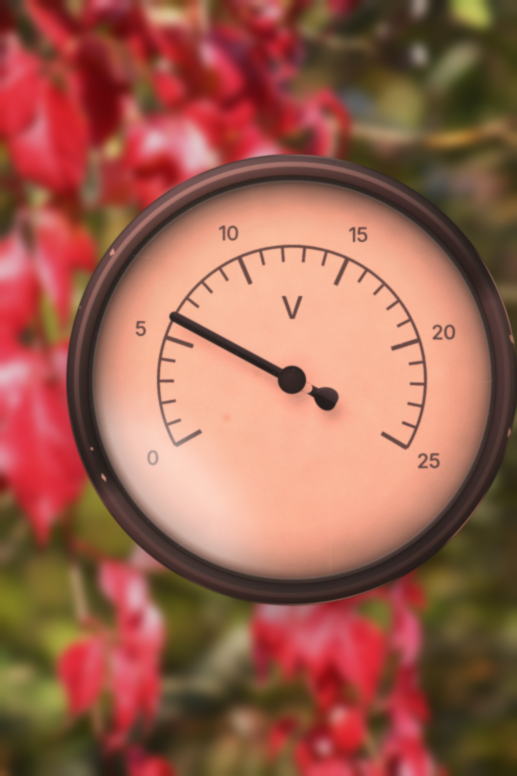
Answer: 6 V
